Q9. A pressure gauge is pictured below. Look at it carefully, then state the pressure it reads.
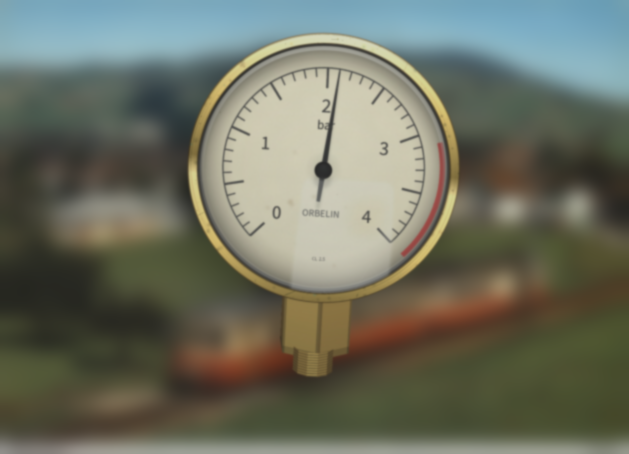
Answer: 2.1 bar
